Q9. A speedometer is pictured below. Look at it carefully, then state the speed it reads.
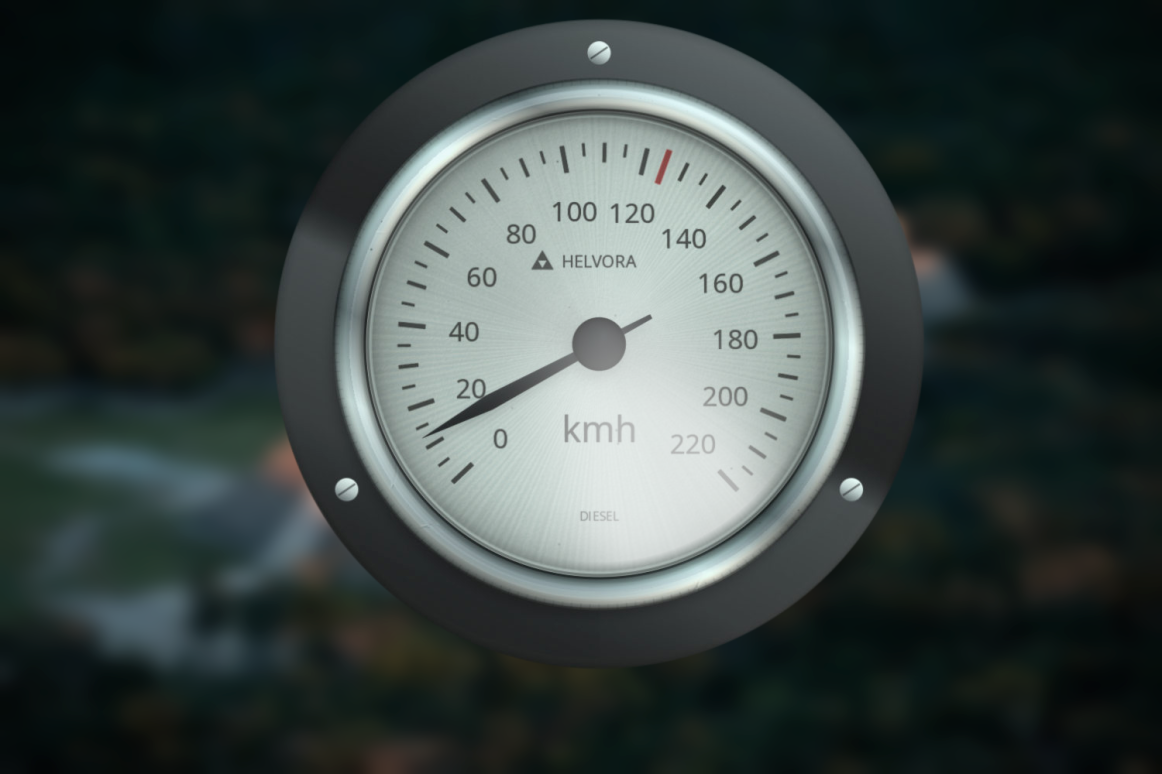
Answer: 12.5 km/h
